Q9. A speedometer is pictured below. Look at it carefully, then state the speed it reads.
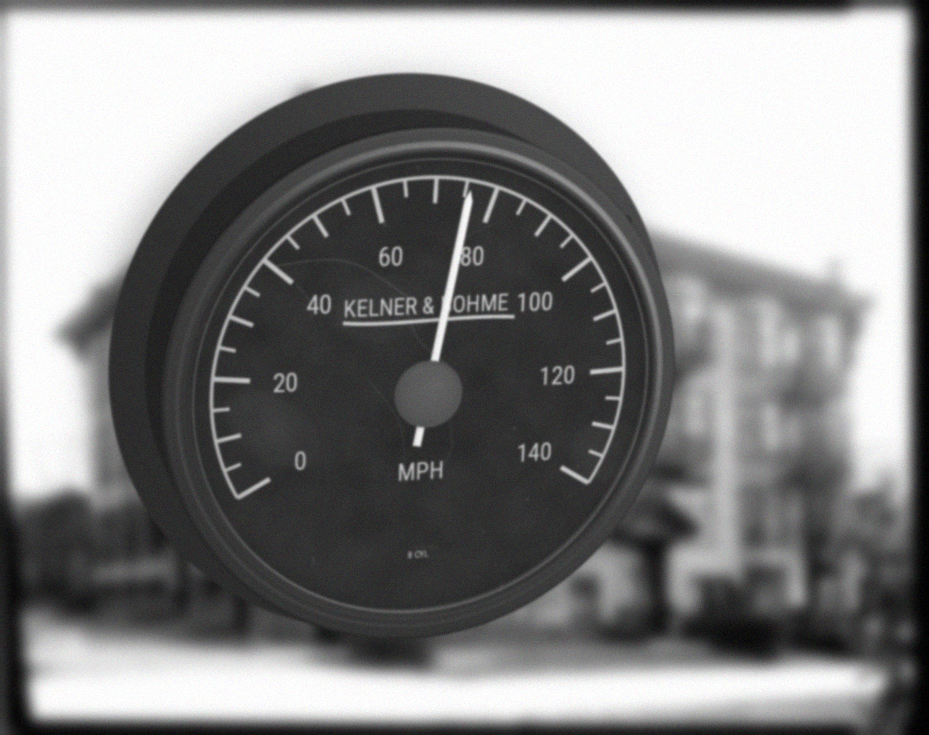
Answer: 75 mph
